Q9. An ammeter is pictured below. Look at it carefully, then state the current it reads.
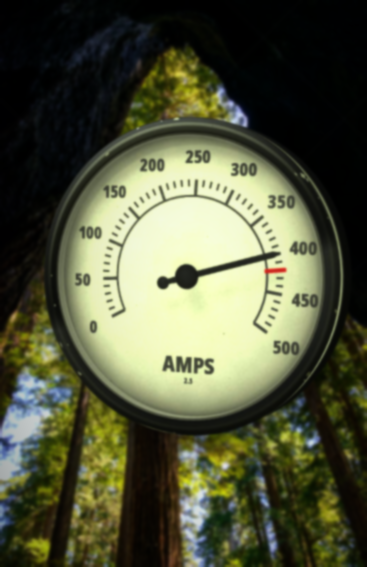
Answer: 400 A
